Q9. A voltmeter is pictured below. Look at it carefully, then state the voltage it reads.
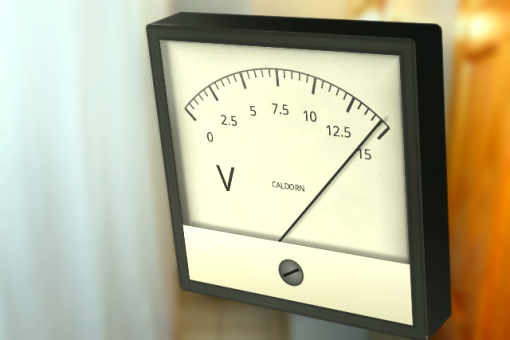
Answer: 14.5 V
